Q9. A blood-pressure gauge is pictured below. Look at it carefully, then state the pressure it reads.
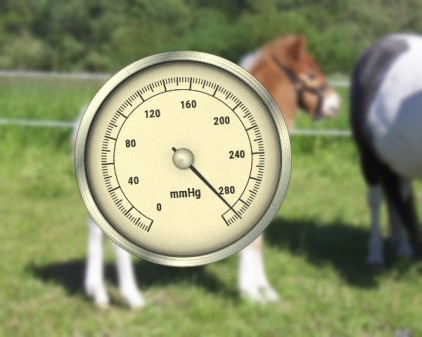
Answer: 290 mmHg
